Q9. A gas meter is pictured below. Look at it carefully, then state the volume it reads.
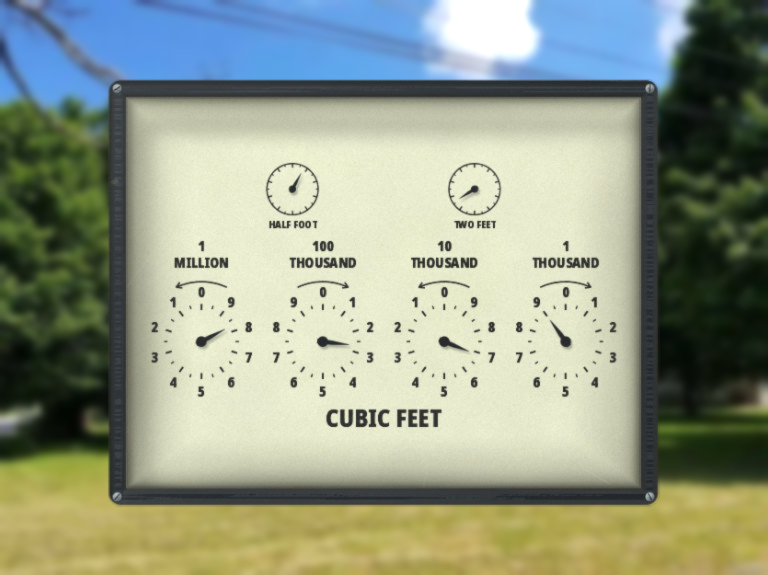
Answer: 826900 ft³
